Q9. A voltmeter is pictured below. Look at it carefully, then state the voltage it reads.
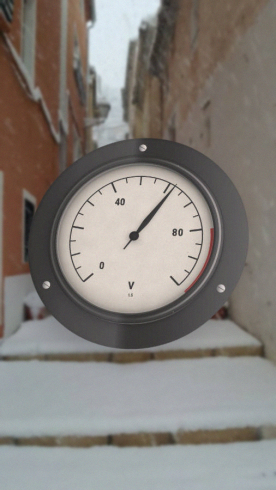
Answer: 62.5 V
